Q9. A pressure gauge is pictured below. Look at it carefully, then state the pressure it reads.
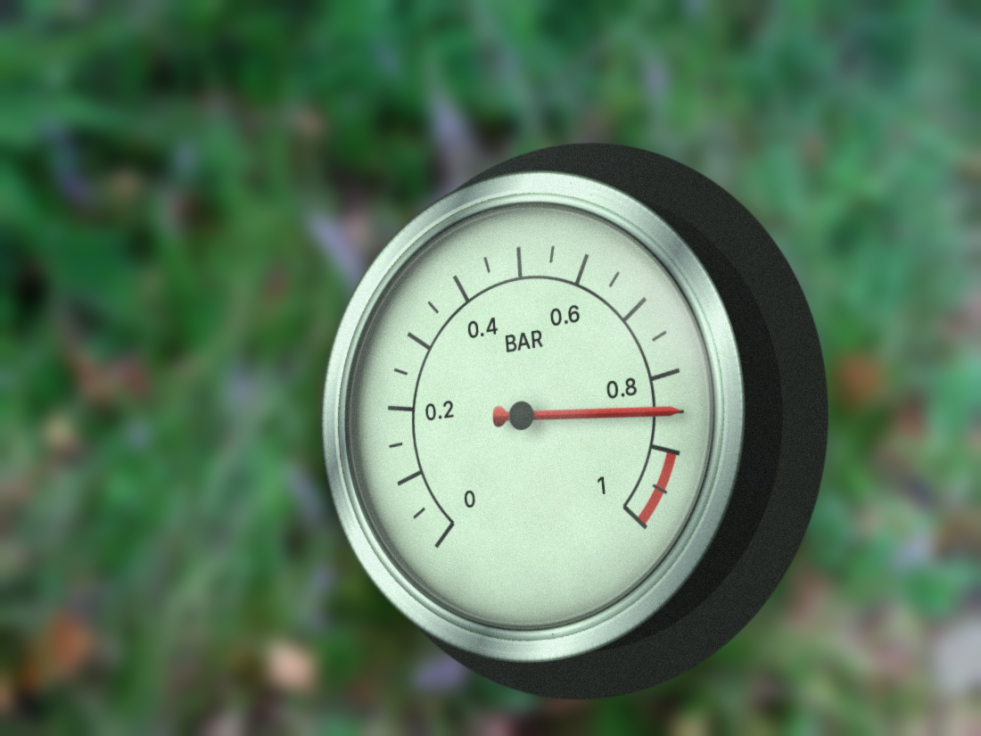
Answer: 0.85 bar
